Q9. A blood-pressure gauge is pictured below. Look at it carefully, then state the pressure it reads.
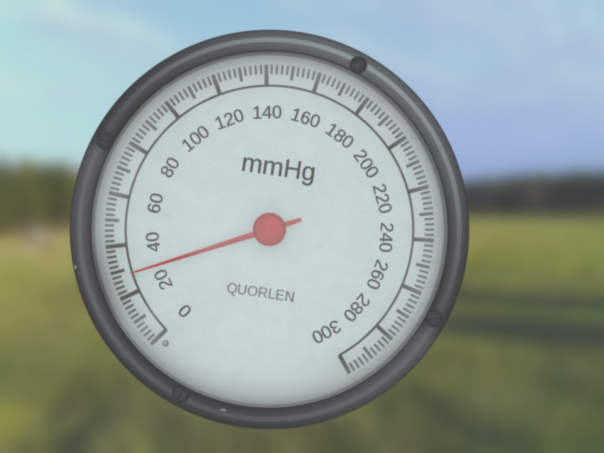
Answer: 28 mmHg
